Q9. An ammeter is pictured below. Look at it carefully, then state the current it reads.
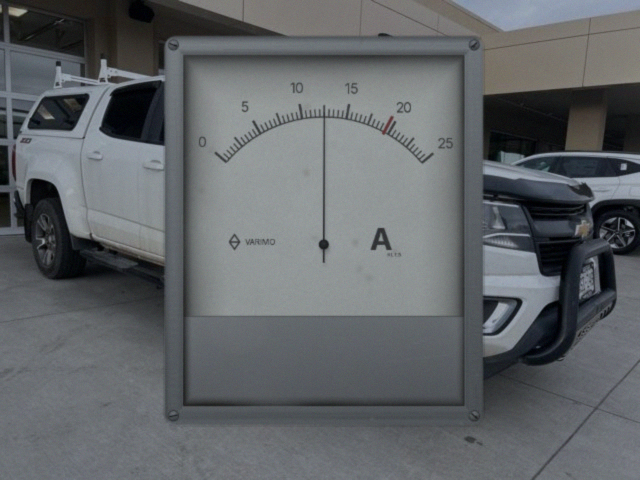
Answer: 12.5 A
